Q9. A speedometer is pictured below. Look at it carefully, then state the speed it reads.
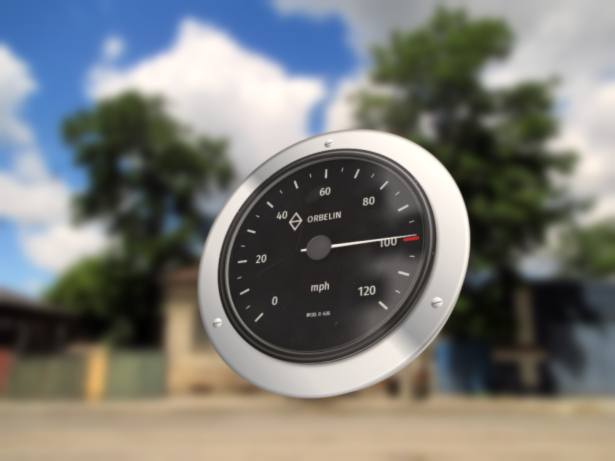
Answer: 100 mph
